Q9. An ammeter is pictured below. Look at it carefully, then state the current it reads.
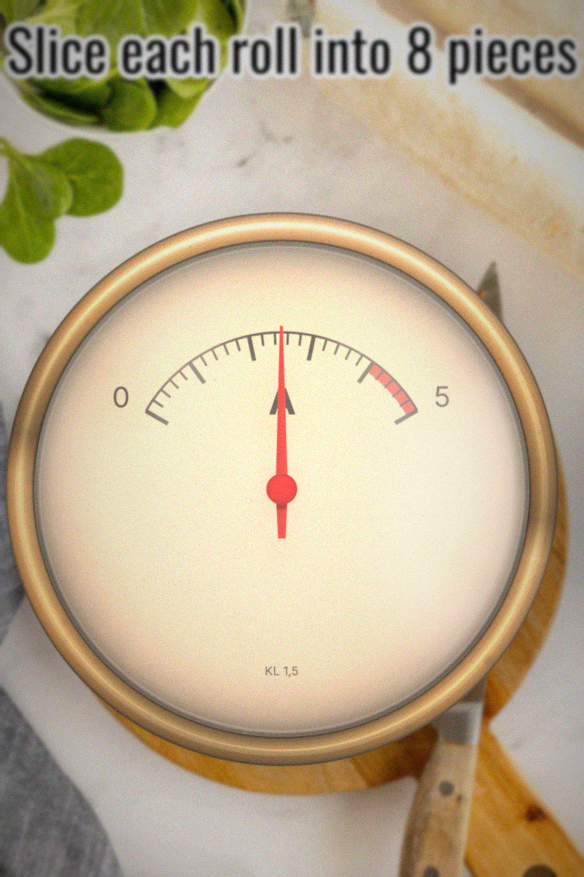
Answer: 2.5 A
